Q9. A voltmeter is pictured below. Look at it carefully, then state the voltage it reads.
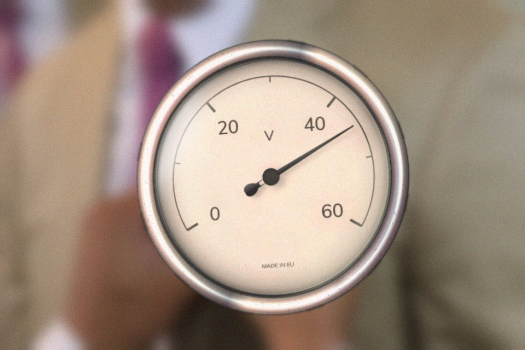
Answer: 45 V
